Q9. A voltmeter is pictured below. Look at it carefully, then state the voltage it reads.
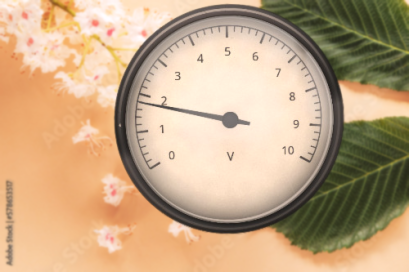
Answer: 1.8 V
